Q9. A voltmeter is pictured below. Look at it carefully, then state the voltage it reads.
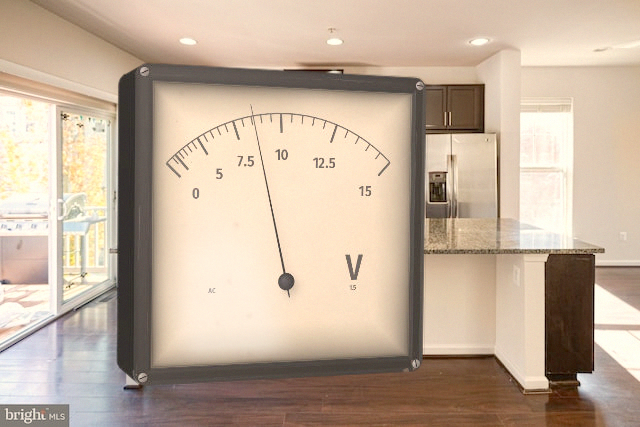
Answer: 8.5 V
